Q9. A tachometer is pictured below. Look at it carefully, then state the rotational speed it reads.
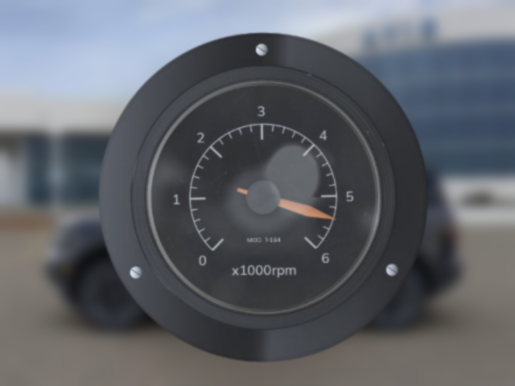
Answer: 5400 rpm
